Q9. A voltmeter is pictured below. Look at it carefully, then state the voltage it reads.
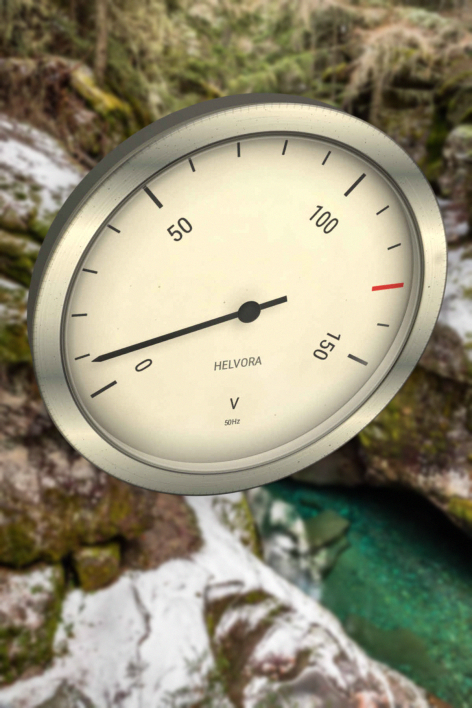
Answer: 10 V
